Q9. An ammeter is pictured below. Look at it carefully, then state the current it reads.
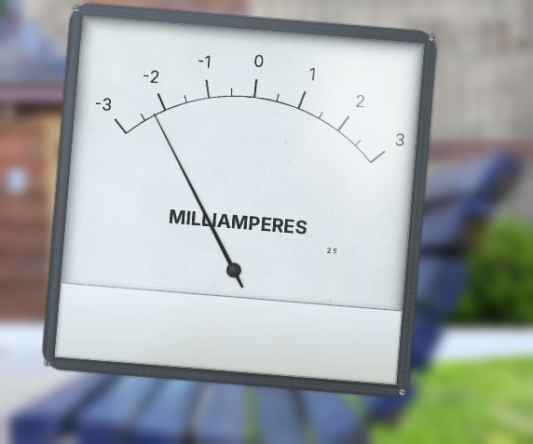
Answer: -2.25 mA
